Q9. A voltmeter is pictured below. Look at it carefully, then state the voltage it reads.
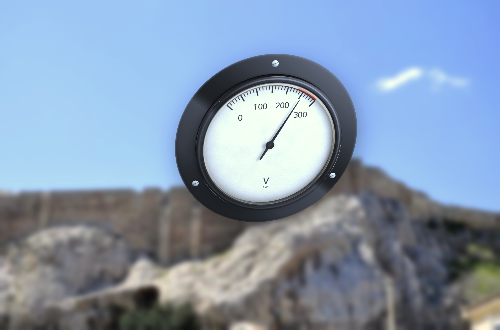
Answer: 250 V
